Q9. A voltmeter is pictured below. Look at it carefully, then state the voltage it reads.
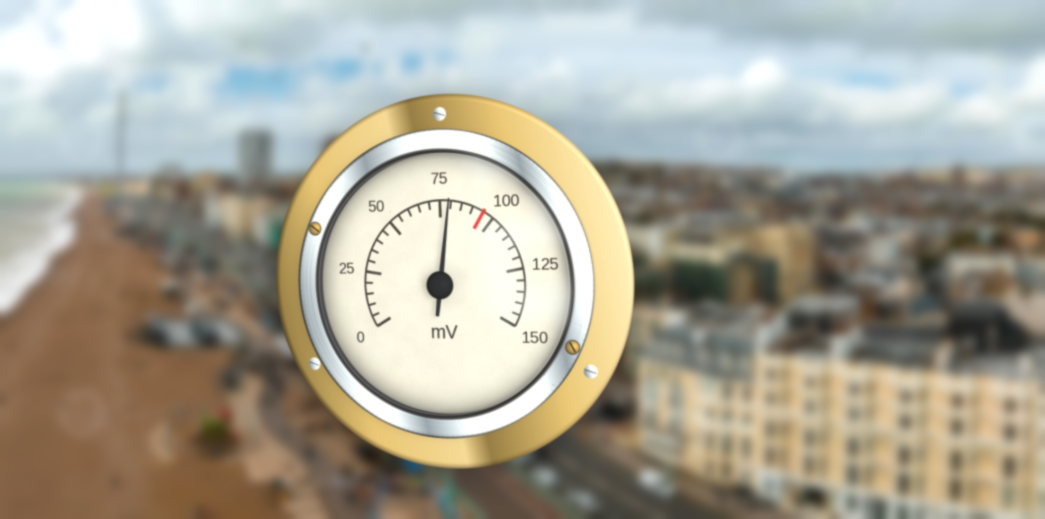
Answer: 80 mV
